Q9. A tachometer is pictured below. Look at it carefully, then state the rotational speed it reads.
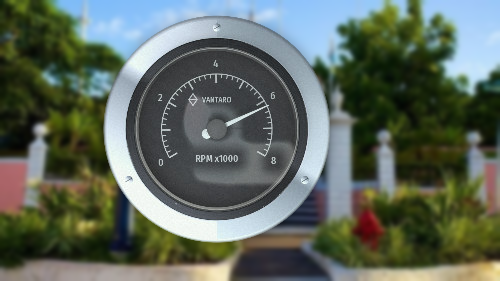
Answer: 6200 rpm
